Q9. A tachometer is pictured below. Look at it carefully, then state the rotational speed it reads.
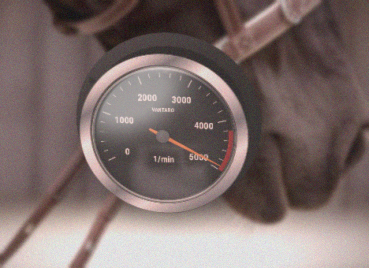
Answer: 4900 rpm
